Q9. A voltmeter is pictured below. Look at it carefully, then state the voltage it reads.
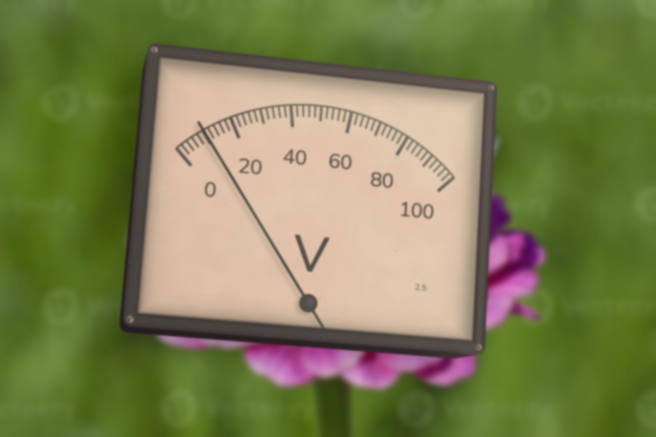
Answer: 10 V
